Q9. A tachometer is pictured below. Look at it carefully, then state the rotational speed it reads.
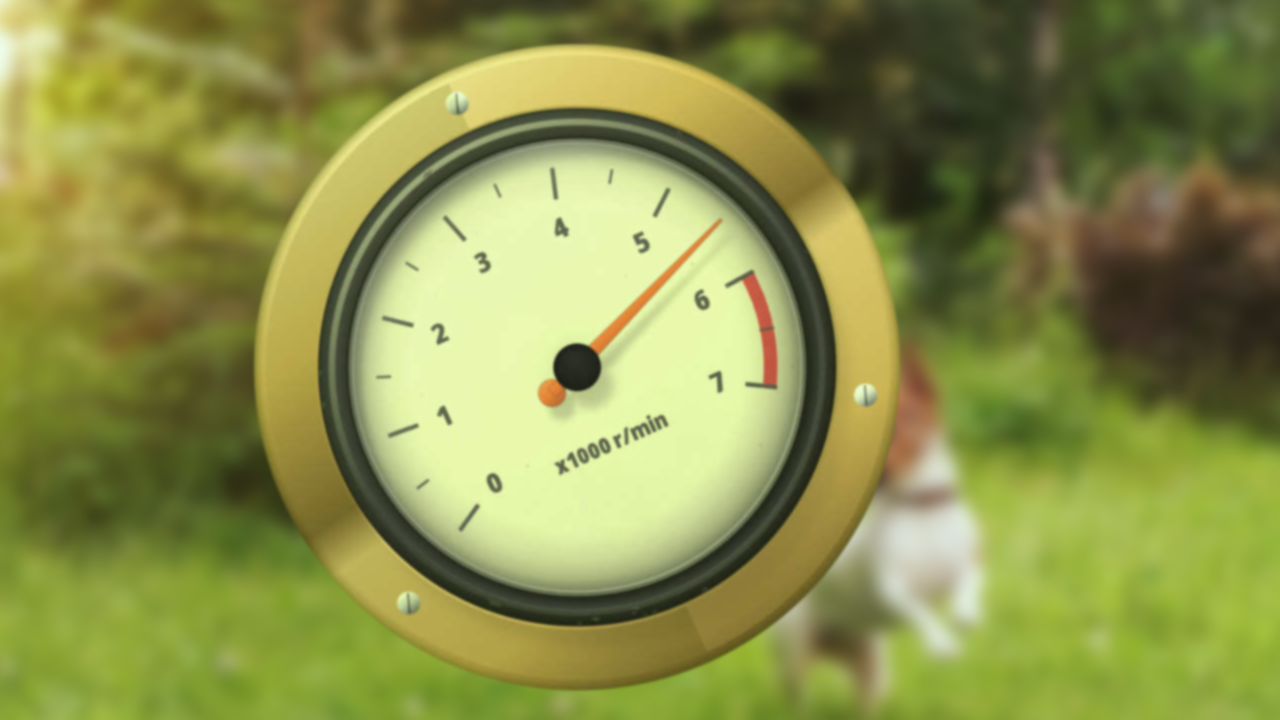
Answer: 5500 rpm
